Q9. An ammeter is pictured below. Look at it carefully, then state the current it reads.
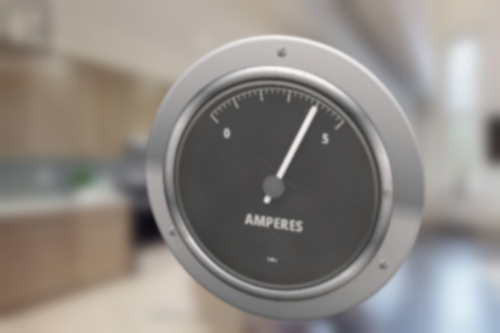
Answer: 4 A
